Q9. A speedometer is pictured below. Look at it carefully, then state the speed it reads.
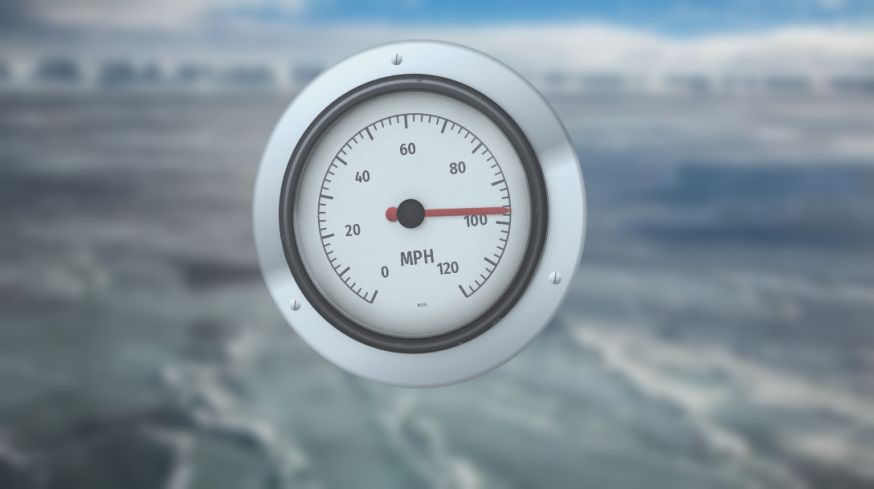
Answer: 97 mph
